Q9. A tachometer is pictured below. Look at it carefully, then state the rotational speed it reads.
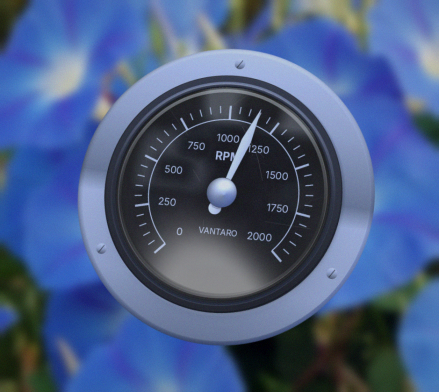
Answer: 1150 rpm
